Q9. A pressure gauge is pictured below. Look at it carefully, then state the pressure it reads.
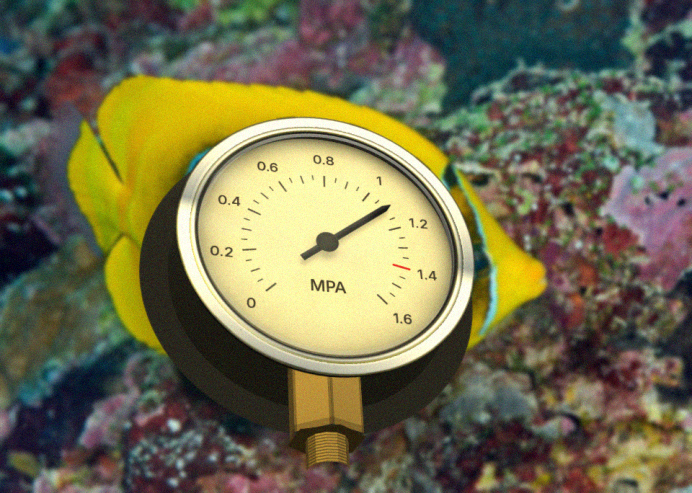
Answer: 1.1 MPa
